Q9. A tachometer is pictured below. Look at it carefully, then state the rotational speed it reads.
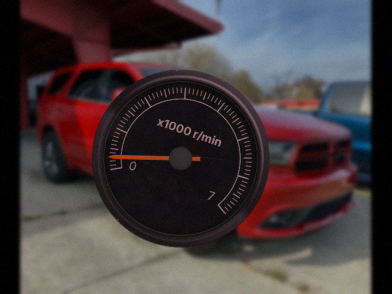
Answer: 300 rpm
